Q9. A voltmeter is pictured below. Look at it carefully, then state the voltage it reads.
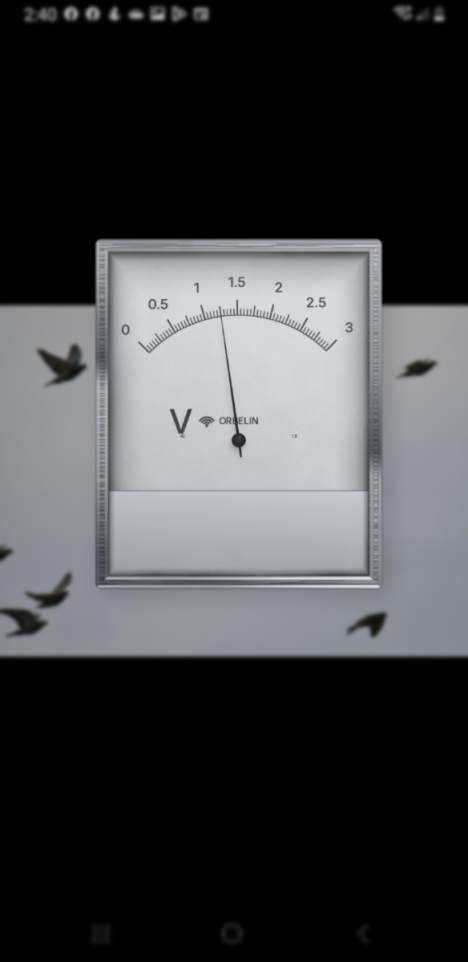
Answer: 1.25 V
